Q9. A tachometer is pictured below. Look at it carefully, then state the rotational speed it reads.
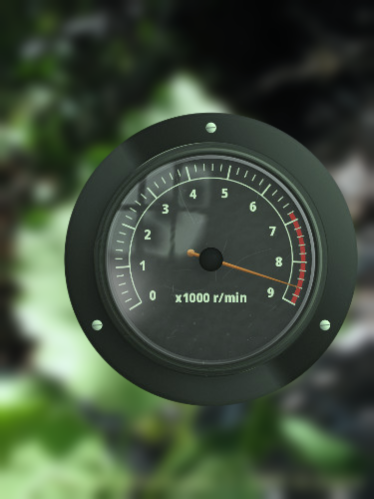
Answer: 8600 rpm
